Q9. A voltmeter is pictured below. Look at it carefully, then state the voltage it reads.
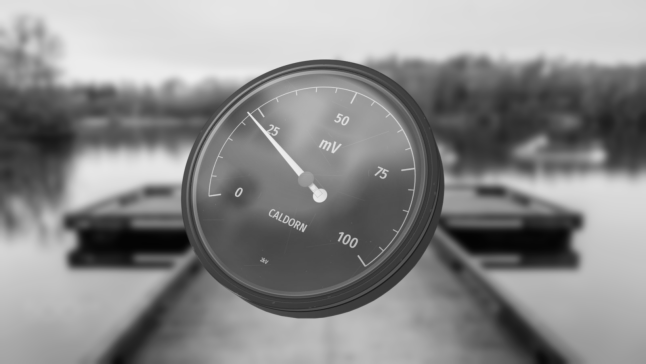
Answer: 22.5 mV
